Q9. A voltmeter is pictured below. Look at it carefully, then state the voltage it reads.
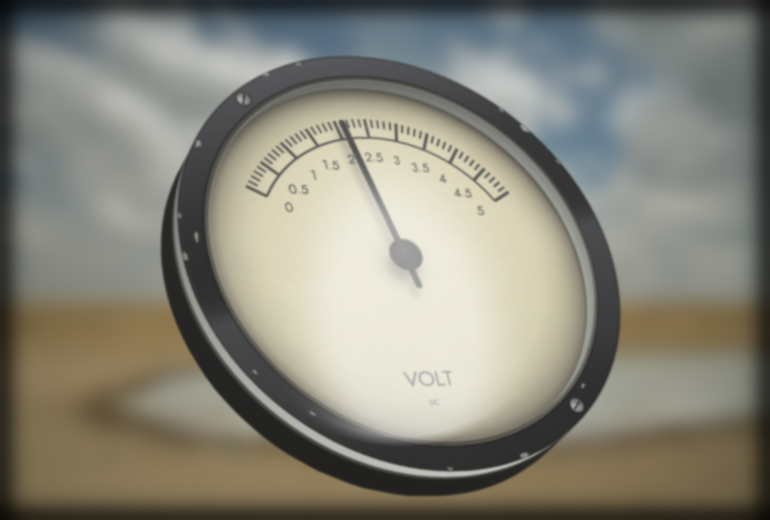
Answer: 2 V
